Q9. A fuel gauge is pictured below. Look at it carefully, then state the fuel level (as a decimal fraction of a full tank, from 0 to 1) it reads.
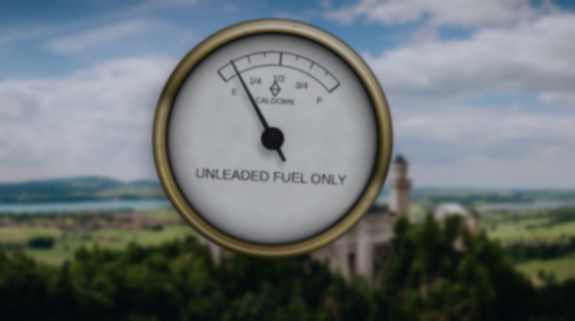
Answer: 0.125
